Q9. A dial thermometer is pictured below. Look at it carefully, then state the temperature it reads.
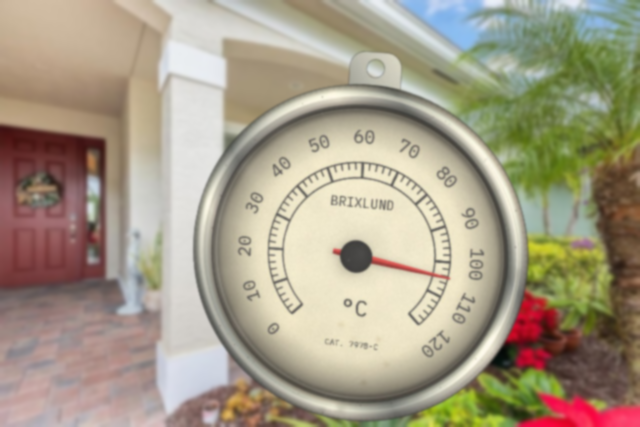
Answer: 104 °C
